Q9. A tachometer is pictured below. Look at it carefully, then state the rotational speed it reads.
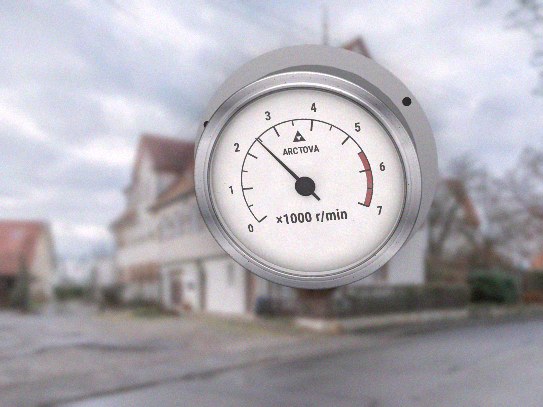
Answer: 2500 rpm
